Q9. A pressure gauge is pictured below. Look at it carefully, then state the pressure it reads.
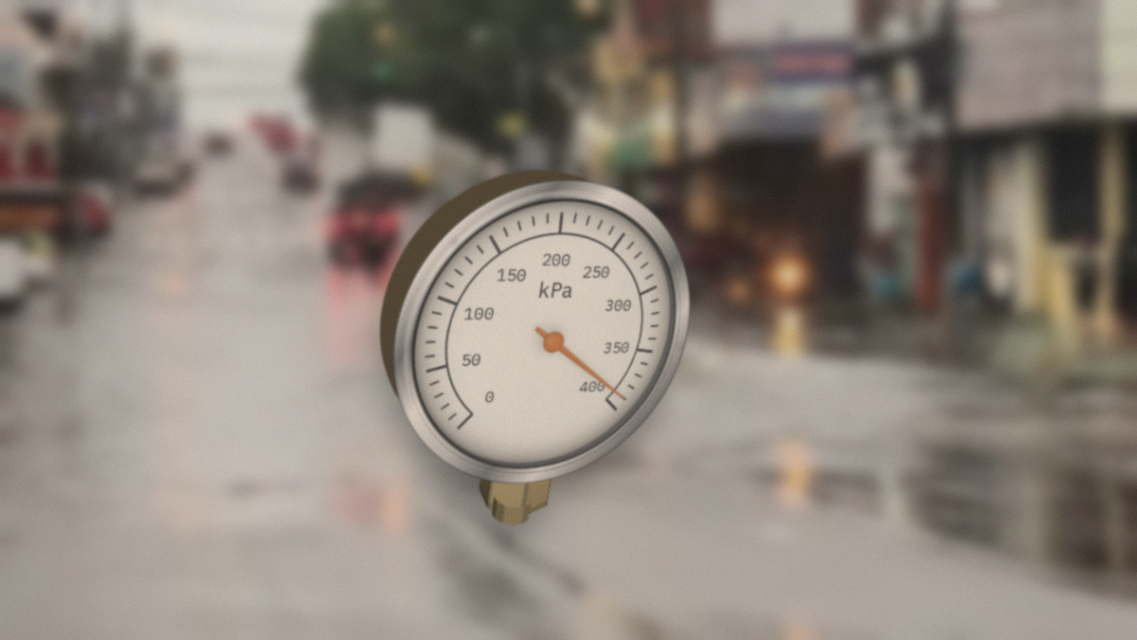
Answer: 390 kPa
